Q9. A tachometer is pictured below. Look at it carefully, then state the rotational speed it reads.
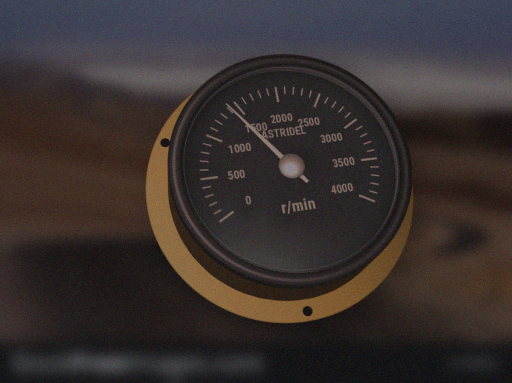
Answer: 1400 rpm
